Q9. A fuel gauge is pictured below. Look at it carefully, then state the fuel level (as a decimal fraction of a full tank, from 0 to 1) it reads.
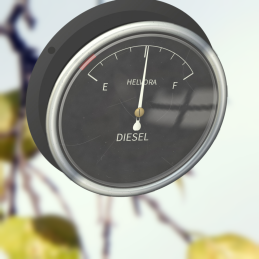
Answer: 0.5
